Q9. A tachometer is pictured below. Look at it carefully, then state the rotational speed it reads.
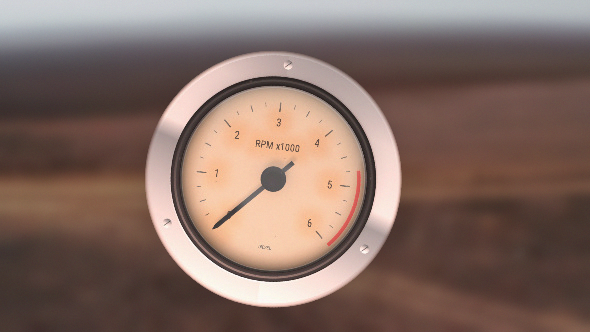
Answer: 0 rpm
